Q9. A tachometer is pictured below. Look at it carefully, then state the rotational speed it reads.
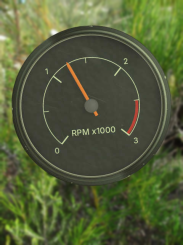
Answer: 1250 rpm
